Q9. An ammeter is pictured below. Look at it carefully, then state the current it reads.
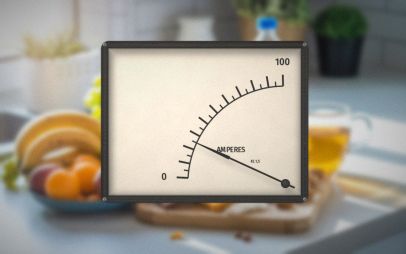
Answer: 25 A
